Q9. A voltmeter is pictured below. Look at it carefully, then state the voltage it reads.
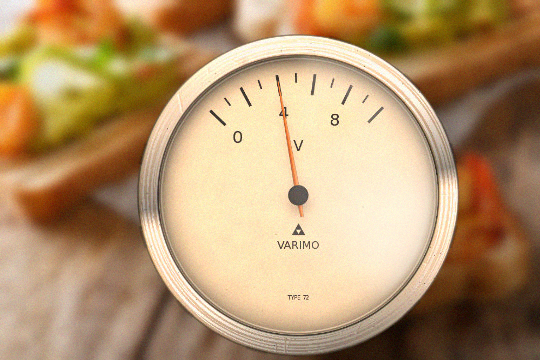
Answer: 4 V
